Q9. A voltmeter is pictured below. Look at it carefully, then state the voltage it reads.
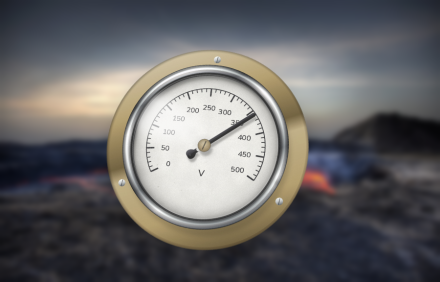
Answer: 360 V
